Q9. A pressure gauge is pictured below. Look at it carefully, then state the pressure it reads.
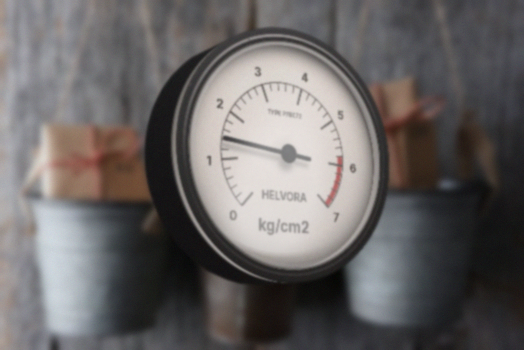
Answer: 1.4 kg/cm²
